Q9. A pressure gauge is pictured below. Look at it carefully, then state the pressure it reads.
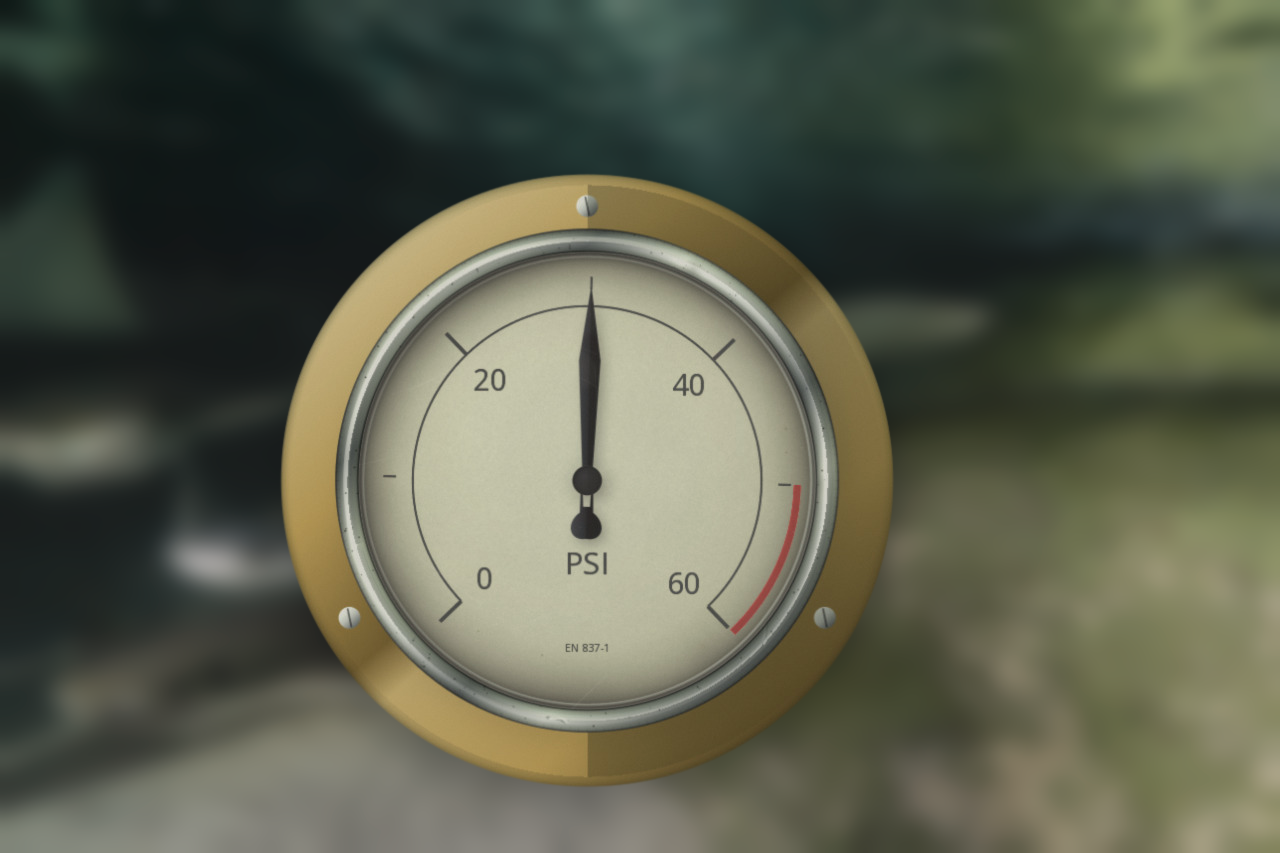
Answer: 30 psi
